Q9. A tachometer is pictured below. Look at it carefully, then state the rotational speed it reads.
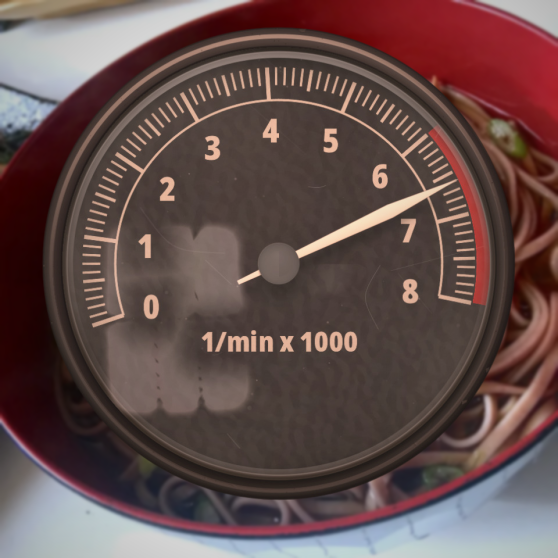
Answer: 6600 rpm
